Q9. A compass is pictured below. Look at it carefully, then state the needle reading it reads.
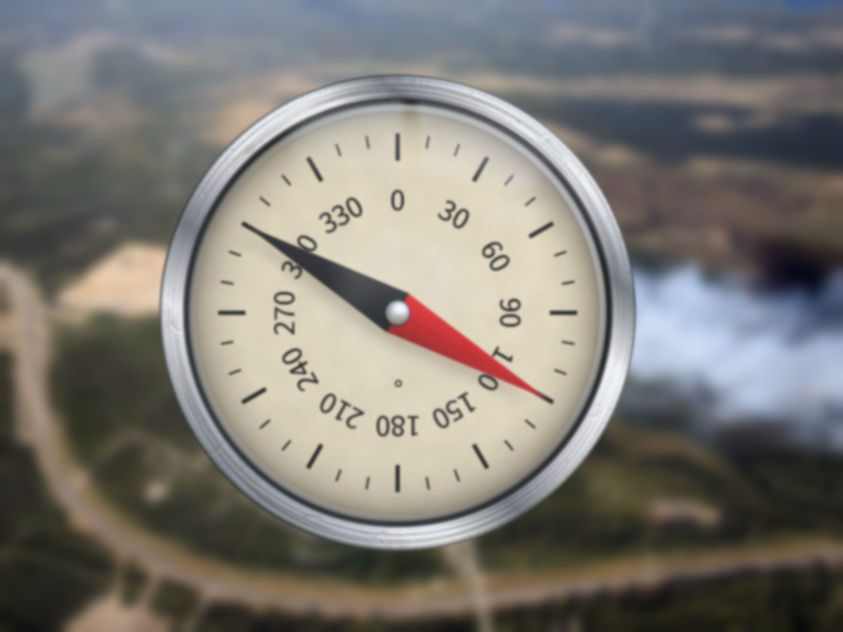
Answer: 120 °
